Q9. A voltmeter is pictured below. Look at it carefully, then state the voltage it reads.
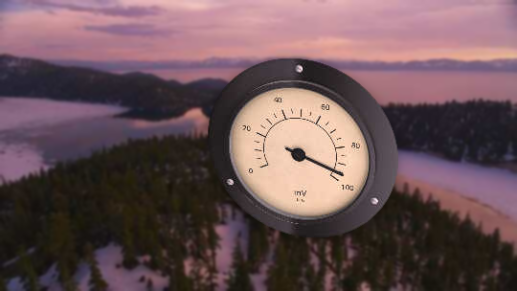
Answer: 95 mV
